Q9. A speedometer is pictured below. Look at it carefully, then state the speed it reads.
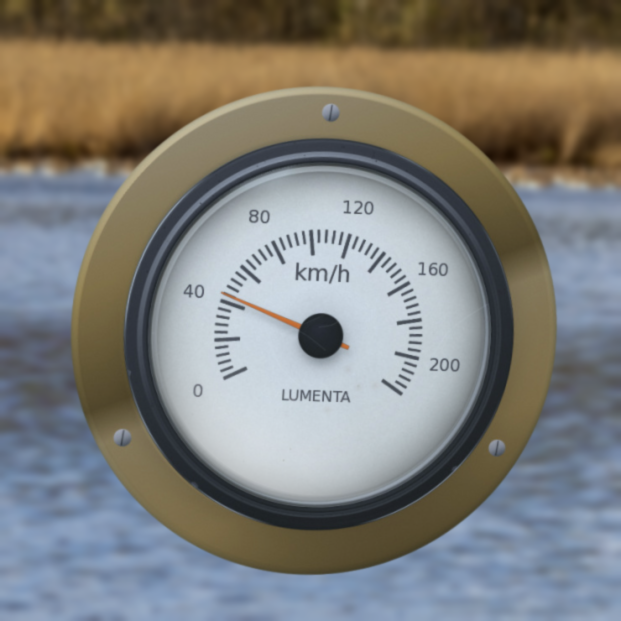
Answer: 44 km/h
